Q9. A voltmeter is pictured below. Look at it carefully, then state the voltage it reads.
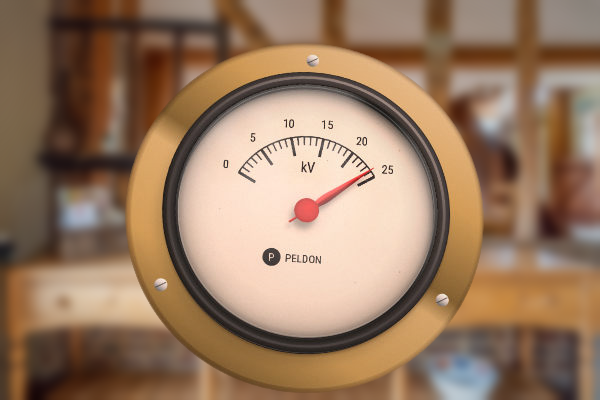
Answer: 24 kV
